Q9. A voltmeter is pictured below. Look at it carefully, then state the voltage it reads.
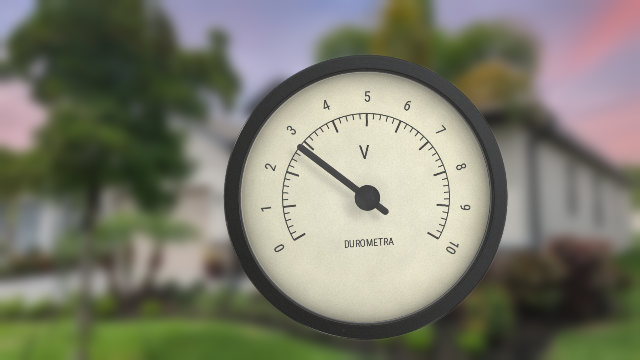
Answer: 2.8 V
